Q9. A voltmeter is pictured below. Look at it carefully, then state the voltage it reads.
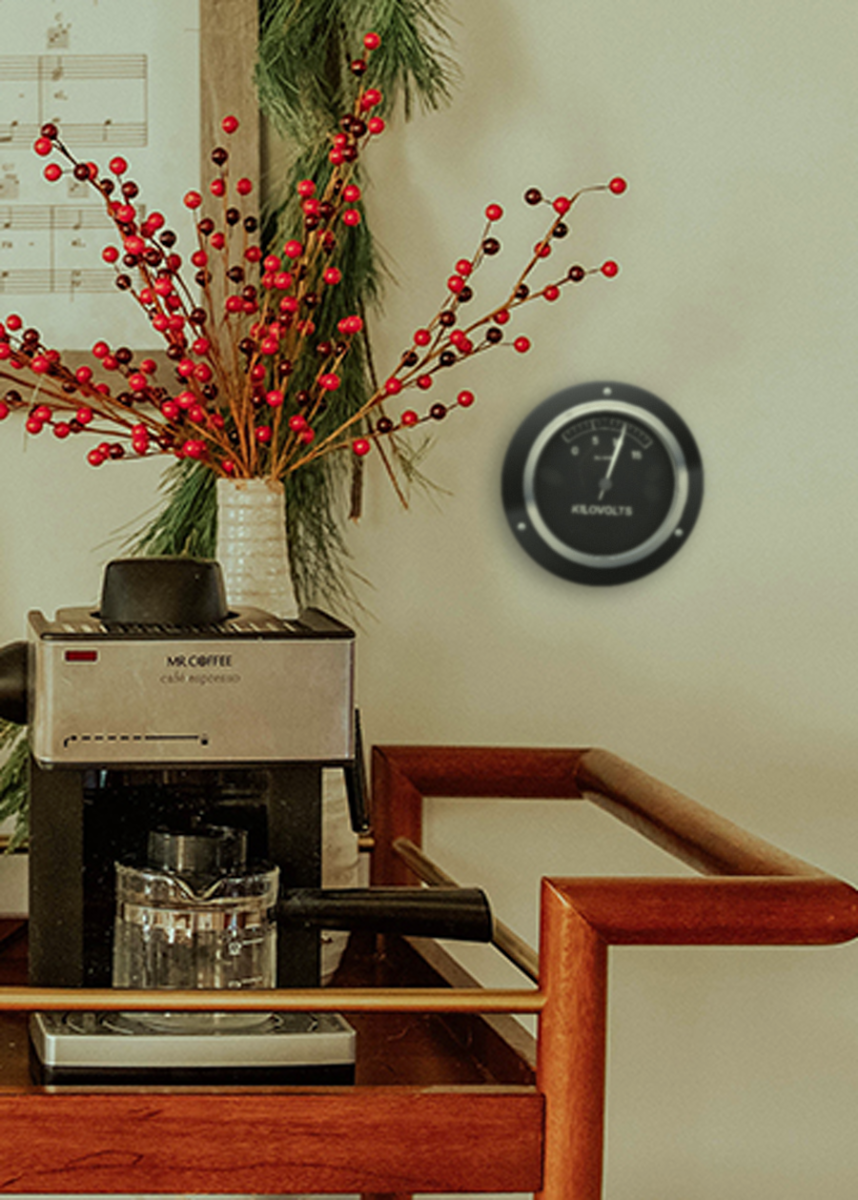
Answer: 10 kV
